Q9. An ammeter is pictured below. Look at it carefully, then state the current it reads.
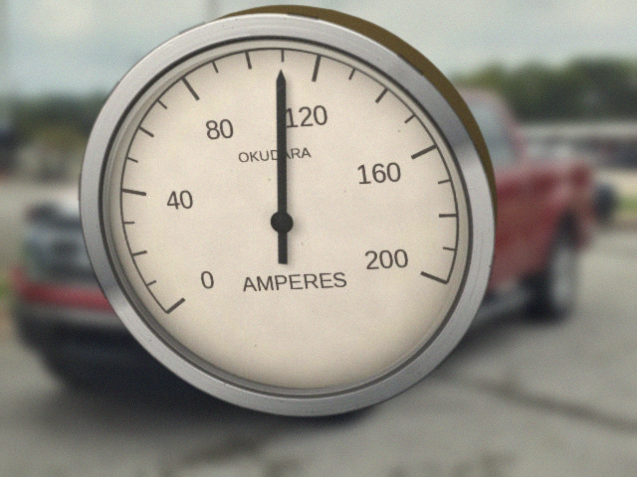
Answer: 110 A
